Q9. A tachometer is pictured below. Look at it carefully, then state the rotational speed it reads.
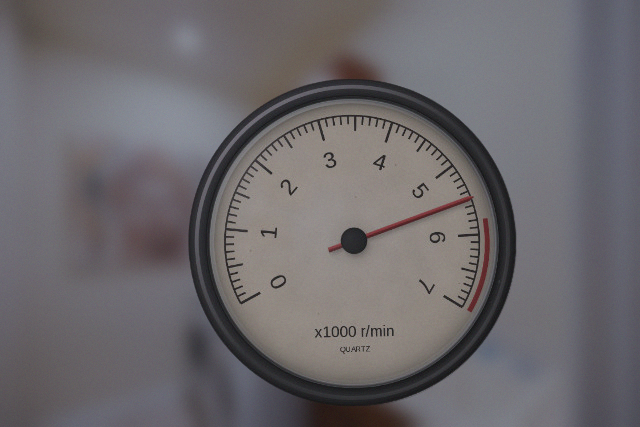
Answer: 5500 rpm
